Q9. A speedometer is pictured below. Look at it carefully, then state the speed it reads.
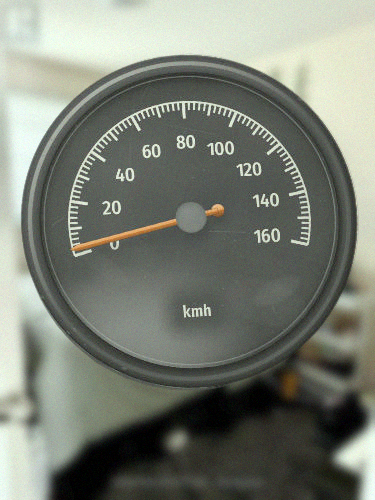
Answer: 2 km/h
